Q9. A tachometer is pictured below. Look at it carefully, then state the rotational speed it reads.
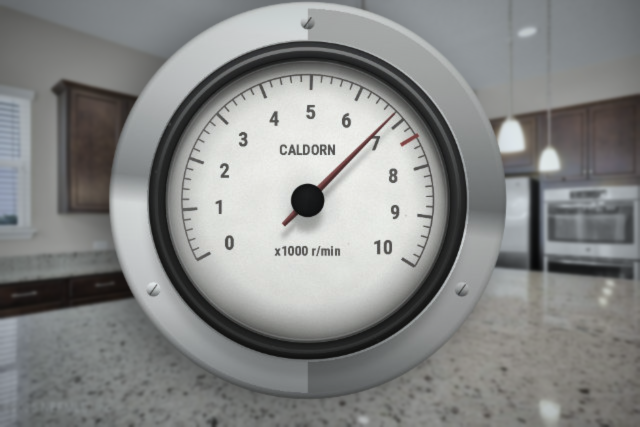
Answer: 6800 rpm
